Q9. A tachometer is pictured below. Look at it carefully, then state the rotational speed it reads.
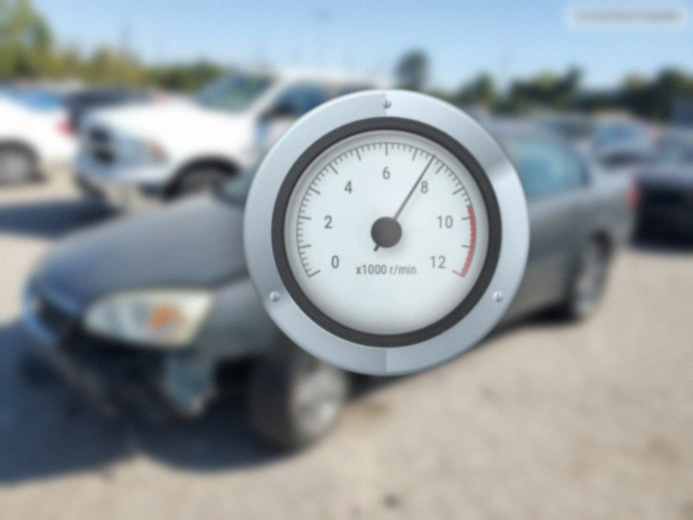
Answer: 7600 rpm
